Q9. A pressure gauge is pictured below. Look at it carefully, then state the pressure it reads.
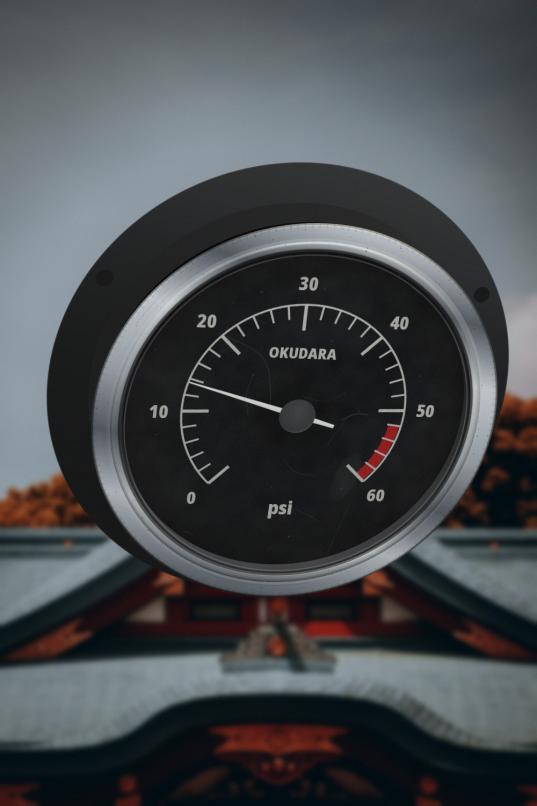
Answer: 14 psi
